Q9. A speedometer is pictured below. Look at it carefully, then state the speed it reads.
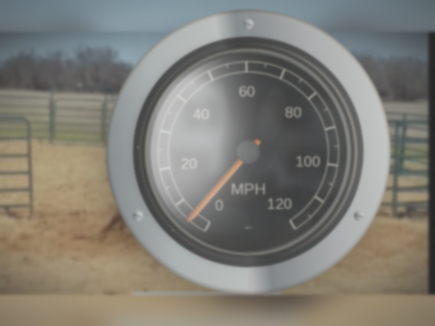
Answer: 5 mph
